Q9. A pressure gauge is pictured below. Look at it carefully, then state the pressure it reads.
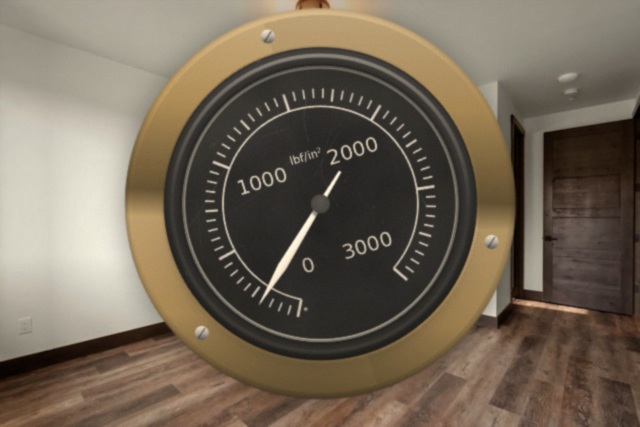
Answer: 200 psi
